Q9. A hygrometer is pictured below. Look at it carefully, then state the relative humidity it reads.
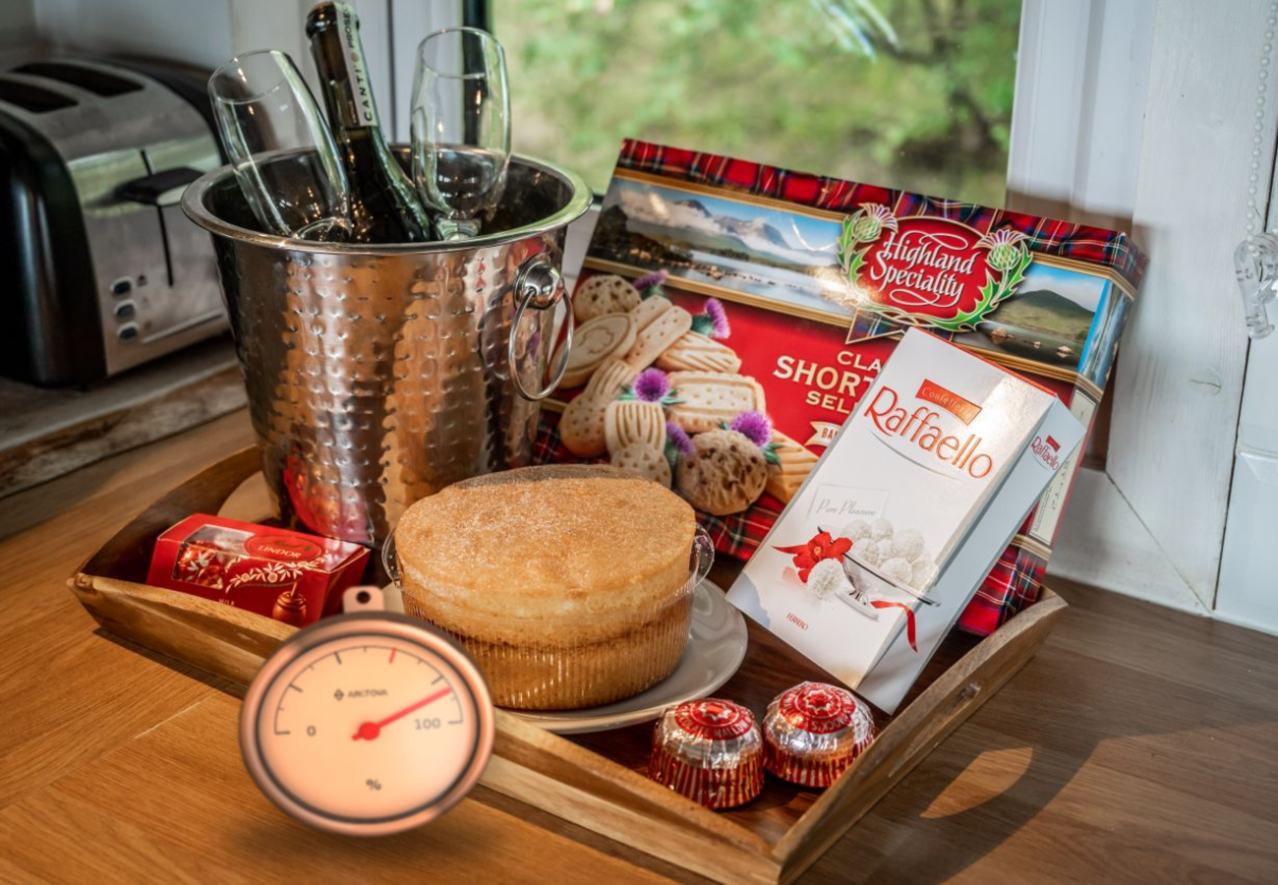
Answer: 85 %
